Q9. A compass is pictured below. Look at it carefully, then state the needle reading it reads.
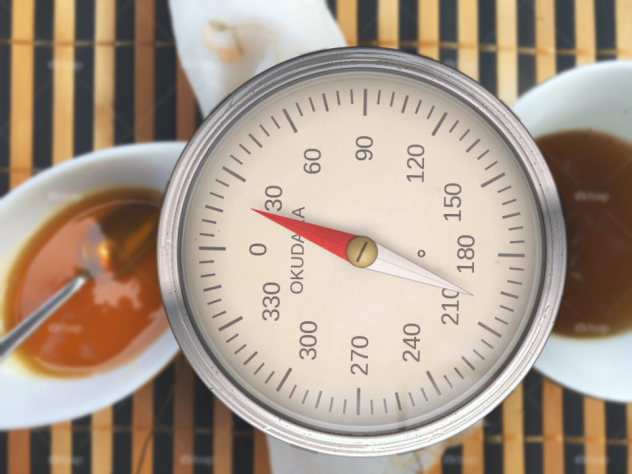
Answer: 20 °
